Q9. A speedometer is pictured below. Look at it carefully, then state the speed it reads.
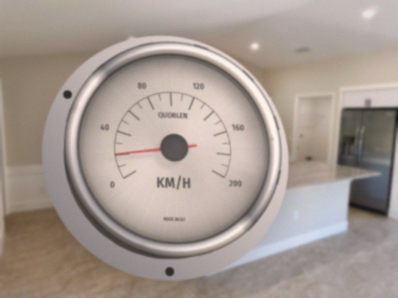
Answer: 20 km/h
